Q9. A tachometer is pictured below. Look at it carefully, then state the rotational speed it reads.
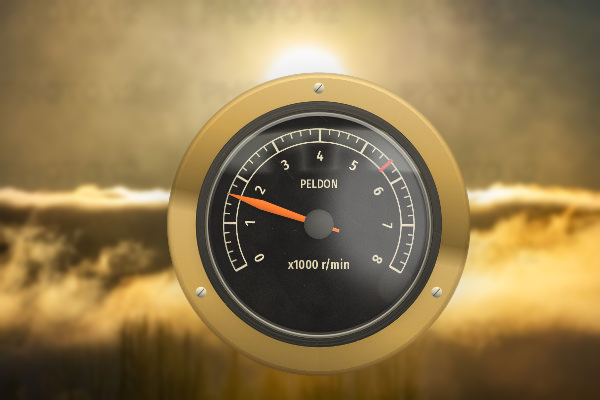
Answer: 1600 rpm
